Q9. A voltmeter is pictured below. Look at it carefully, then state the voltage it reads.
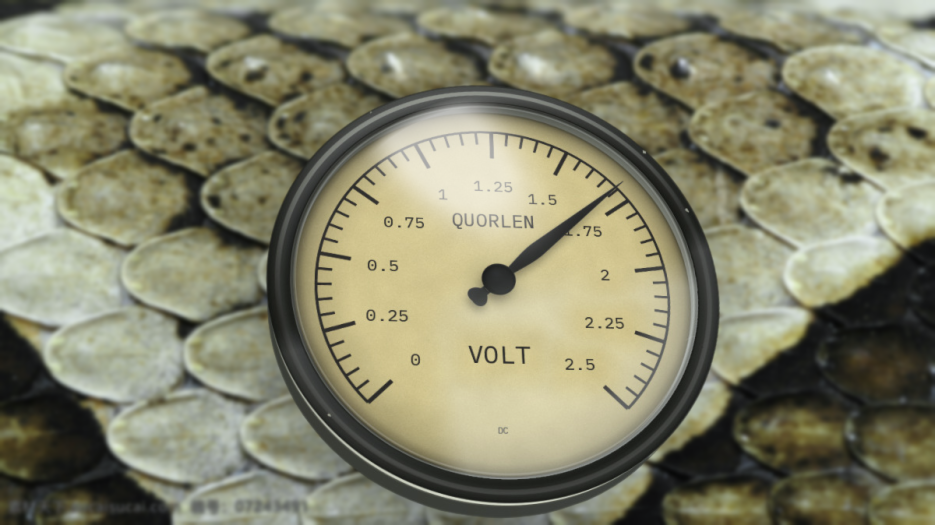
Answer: 1.7 V
